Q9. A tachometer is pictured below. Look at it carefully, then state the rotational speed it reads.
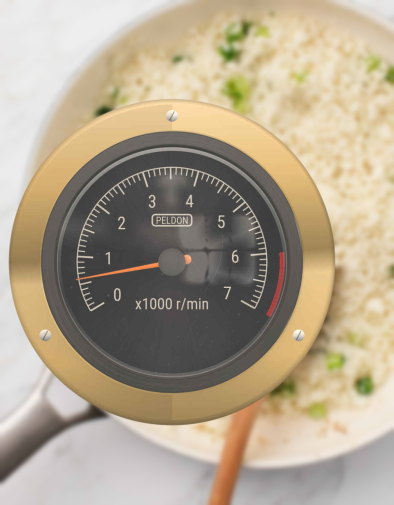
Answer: 600 rpm
